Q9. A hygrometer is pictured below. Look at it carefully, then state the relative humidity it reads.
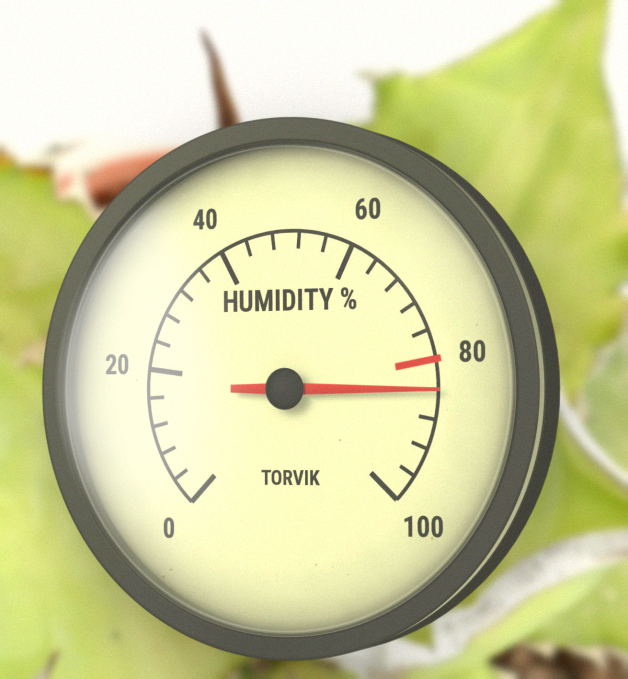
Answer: 84 %
